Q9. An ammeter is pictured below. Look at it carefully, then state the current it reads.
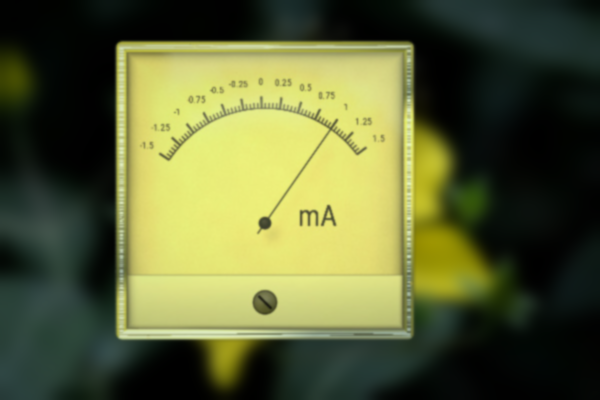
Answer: 1 mA
